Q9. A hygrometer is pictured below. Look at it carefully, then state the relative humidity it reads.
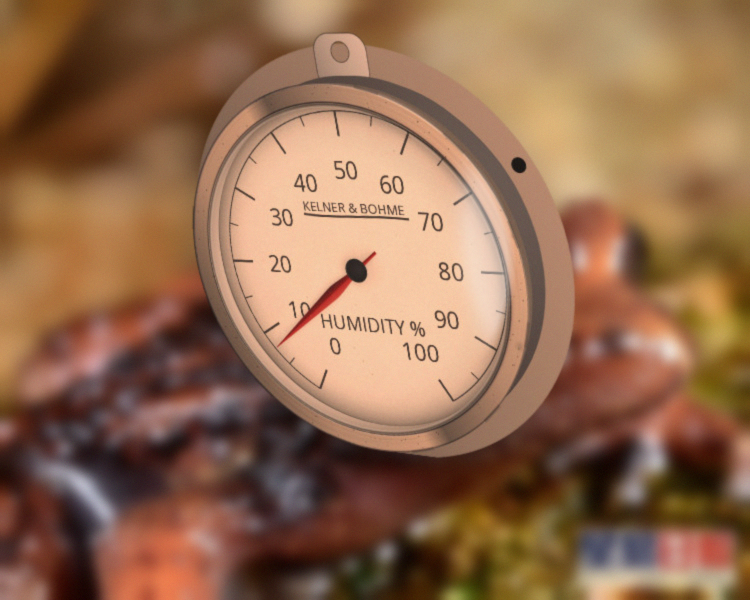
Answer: 7.5 %
